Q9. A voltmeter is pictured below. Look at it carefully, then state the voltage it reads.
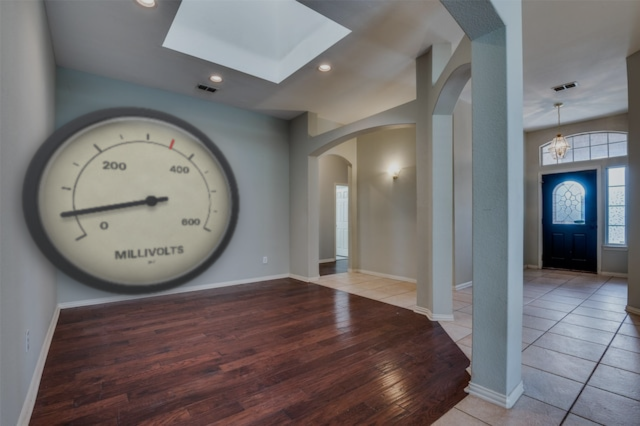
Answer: 50 mV
